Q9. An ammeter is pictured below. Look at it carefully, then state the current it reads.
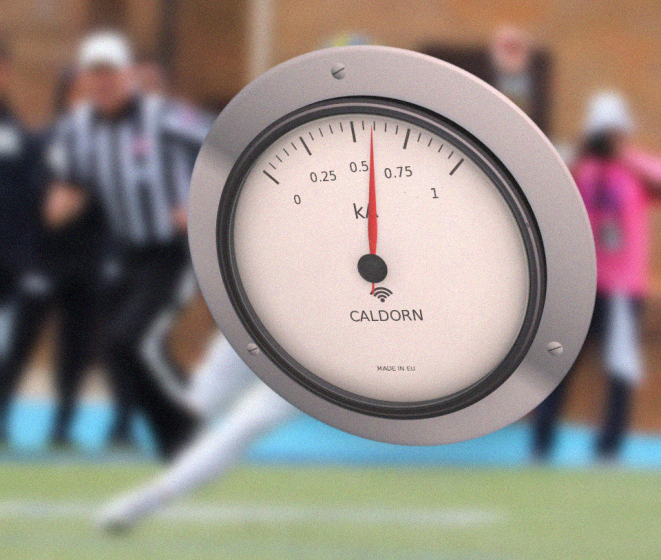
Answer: 0.6 kA
